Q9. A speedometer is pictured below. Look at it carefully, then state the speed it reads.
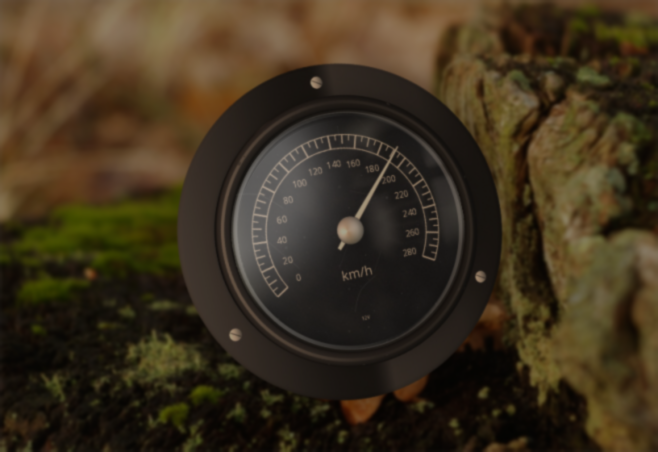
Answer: 190 km/h
